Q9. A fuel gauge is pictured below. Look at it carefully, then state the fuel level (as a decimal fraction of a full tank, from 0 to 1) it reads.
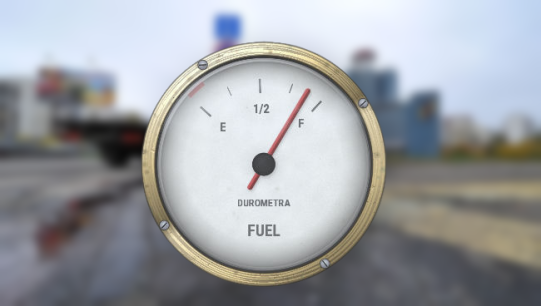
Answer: 0.875
